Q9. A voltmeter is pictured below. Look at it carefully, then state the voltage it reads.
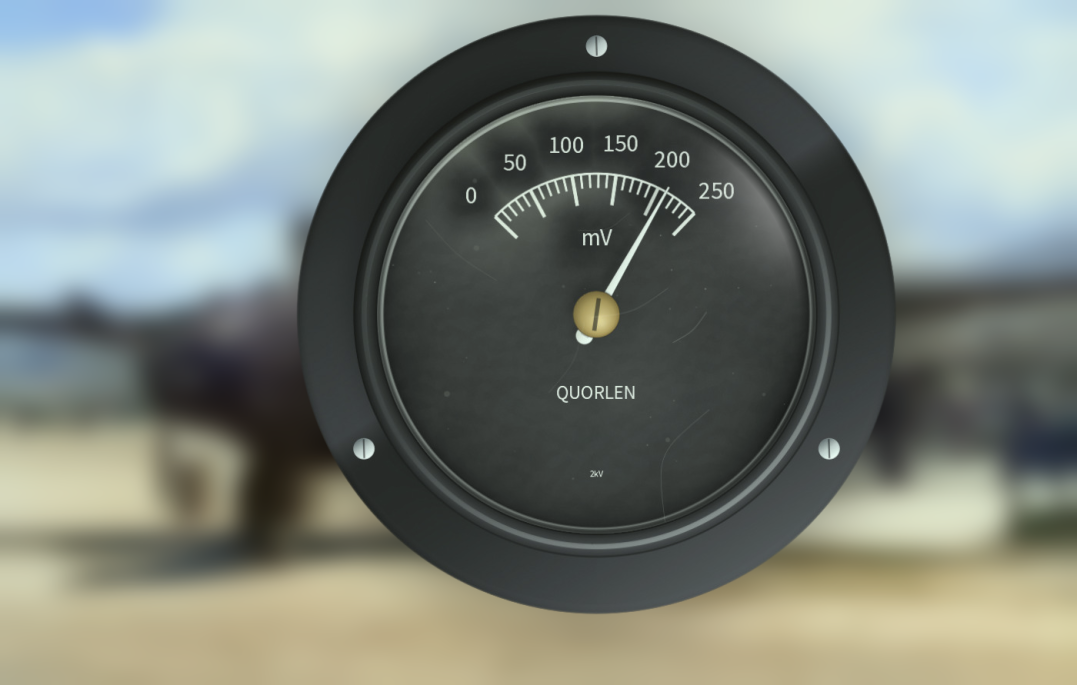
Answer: 210 mV
